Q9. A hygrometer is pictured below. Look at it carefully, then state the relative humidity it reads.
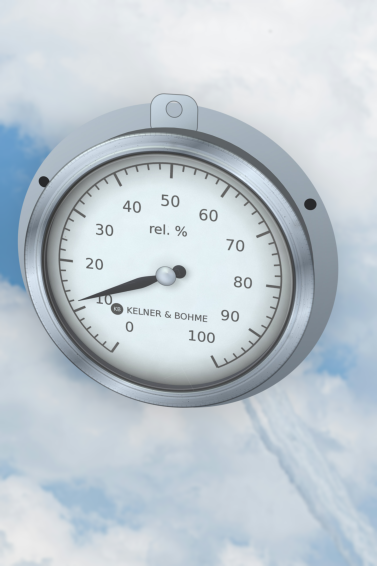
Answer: 12 %
